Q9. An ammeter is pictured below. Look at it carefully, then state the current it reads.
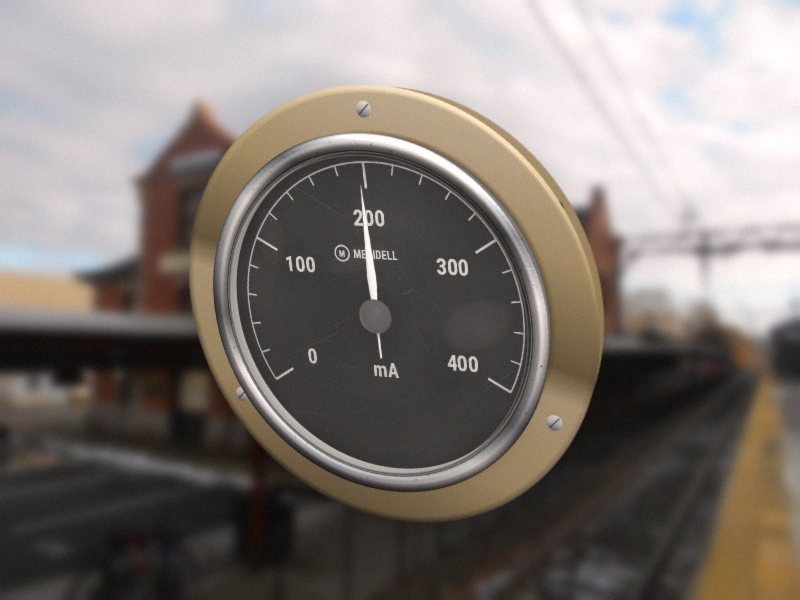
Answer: 200 mA
